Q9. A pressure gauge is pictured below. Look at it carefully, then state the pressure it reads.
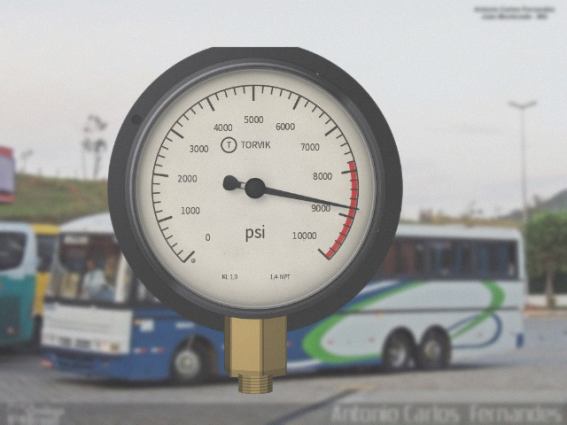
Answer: 8800 psi
